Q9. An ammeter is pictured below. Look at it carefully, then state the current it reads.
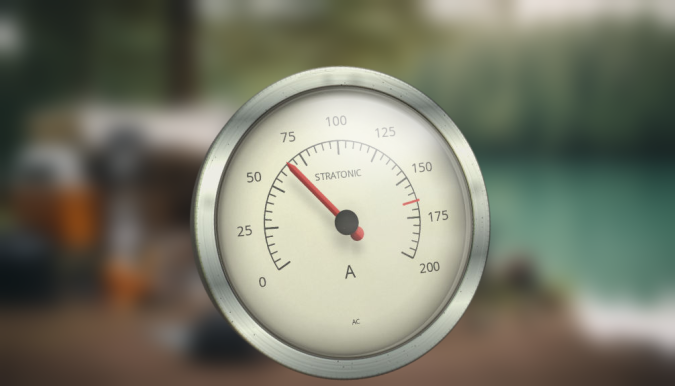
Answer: 65 A
